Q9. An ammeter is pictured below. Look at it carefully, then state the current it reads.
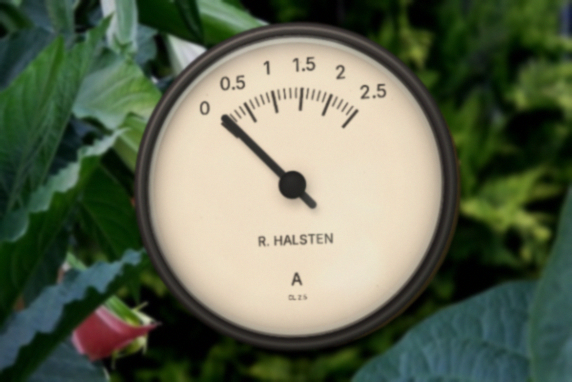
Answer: 0.1 A
